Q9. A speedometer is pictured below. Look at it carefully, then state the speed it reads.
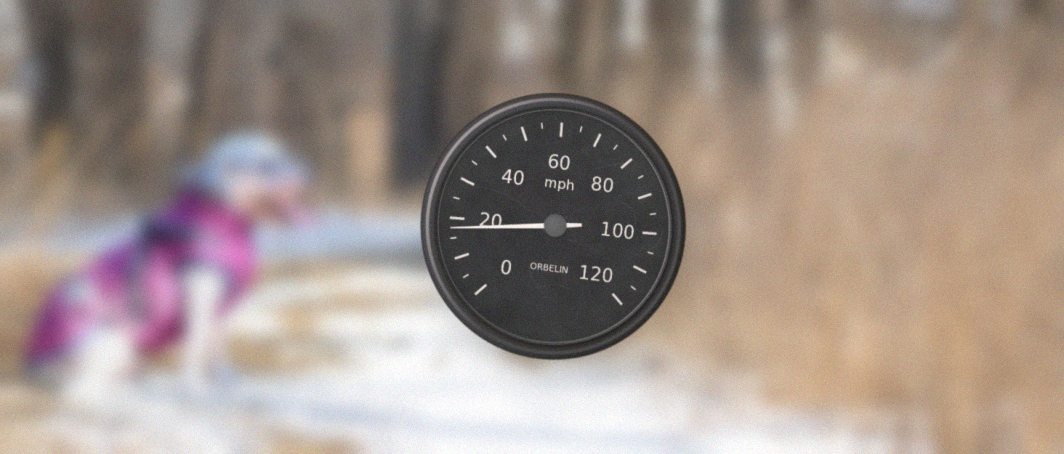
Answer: 17.5 mph
